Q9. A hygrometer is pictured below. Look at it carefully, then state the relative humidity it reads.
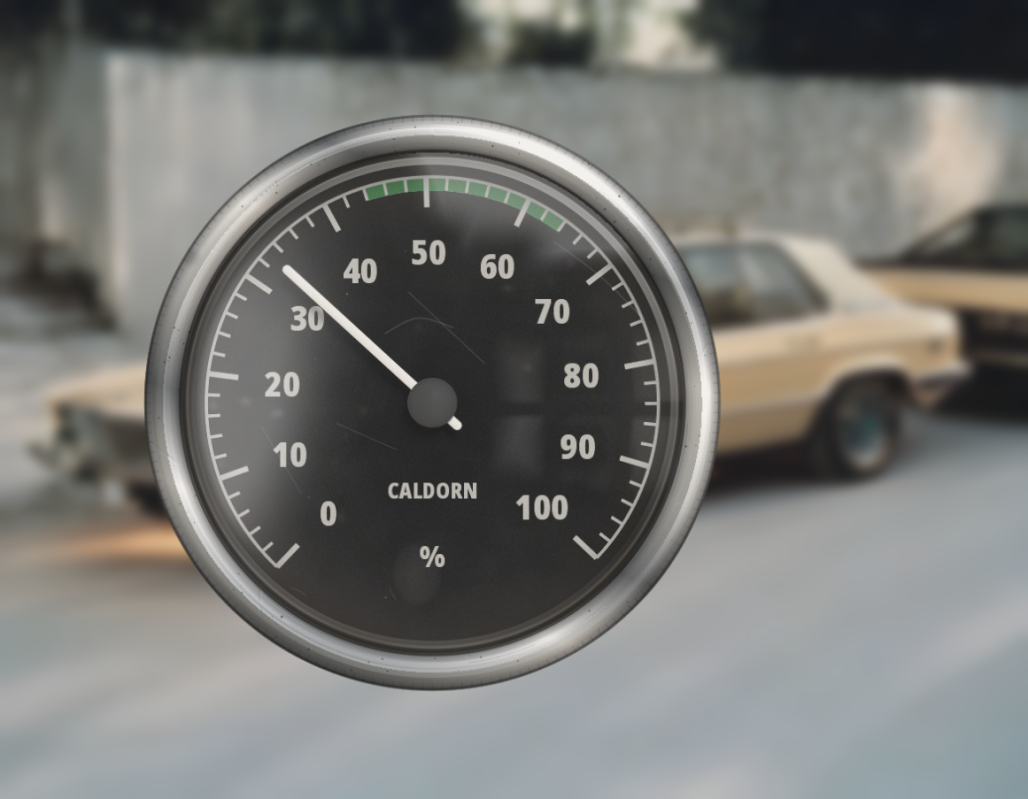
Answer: 33 %
